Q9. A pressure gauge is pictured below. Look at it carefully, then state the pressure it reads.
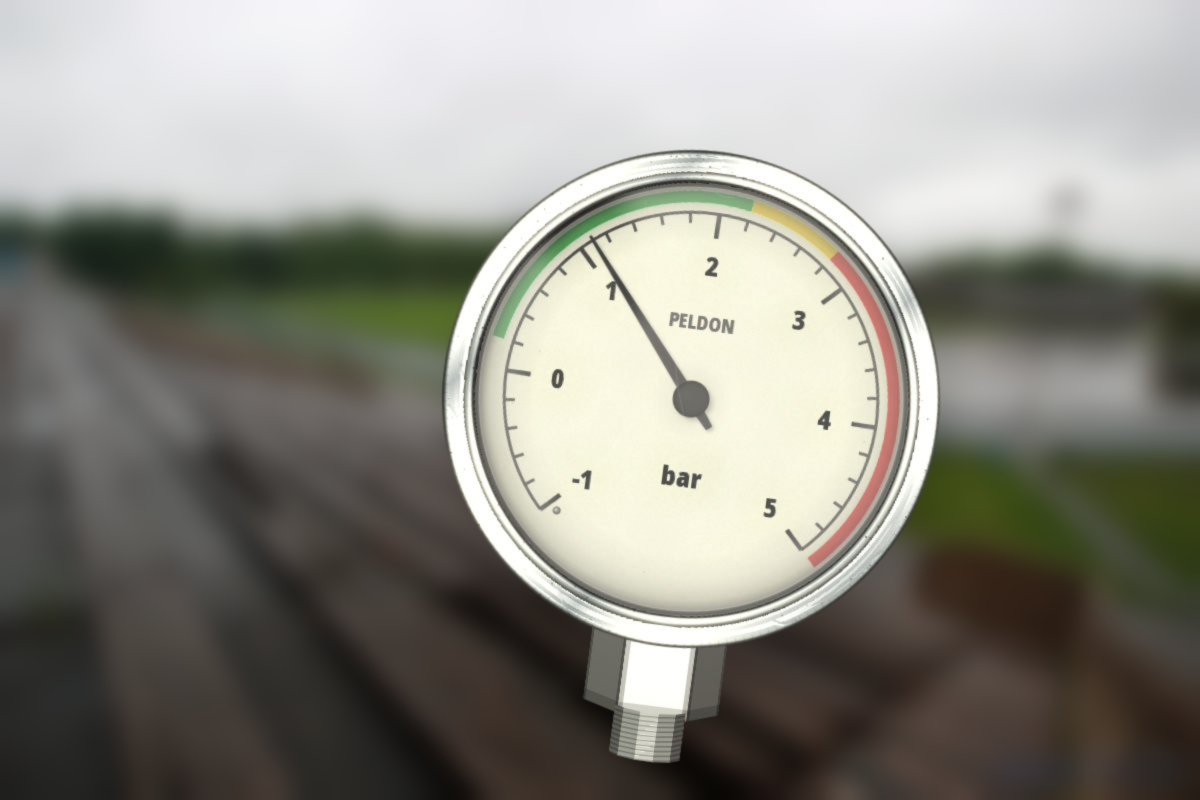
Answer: 1.1 bar
